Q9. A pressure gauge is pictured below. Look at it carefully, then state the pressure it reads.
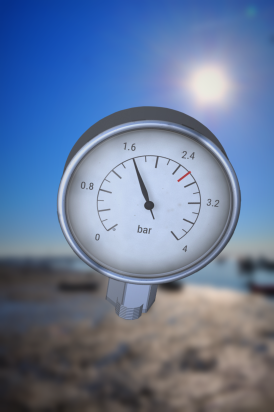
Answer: 1.6 bar
